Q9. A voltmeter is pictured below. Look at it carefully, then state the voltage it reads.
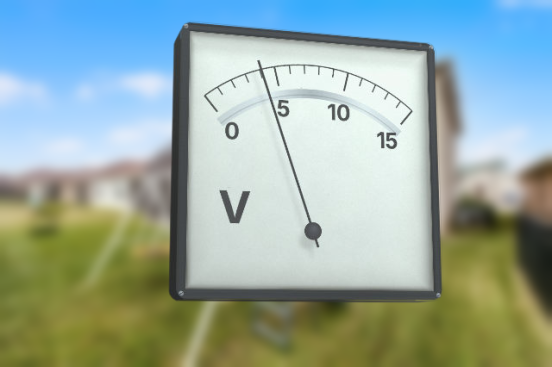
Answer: 4 V
